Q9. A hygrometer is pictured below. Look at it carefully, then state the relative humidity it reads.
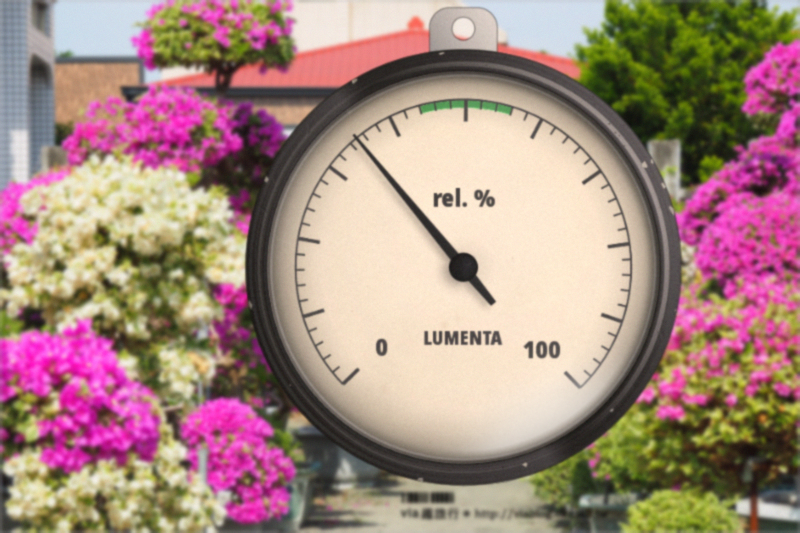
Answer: 35 %
